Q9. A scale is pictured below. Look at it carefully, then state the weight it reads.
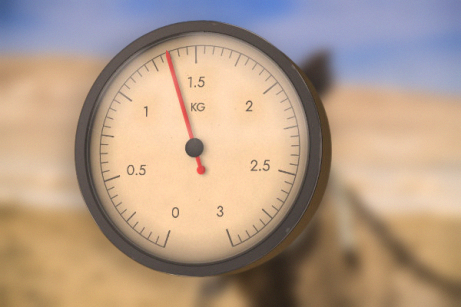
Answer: 1.35 kg
